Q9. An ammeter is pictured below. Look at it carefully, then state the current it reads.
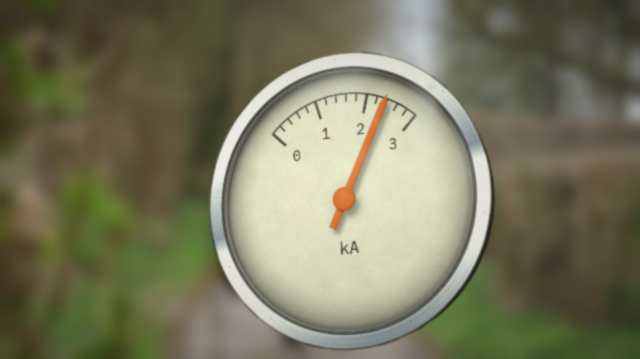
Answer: 2.4 kA
